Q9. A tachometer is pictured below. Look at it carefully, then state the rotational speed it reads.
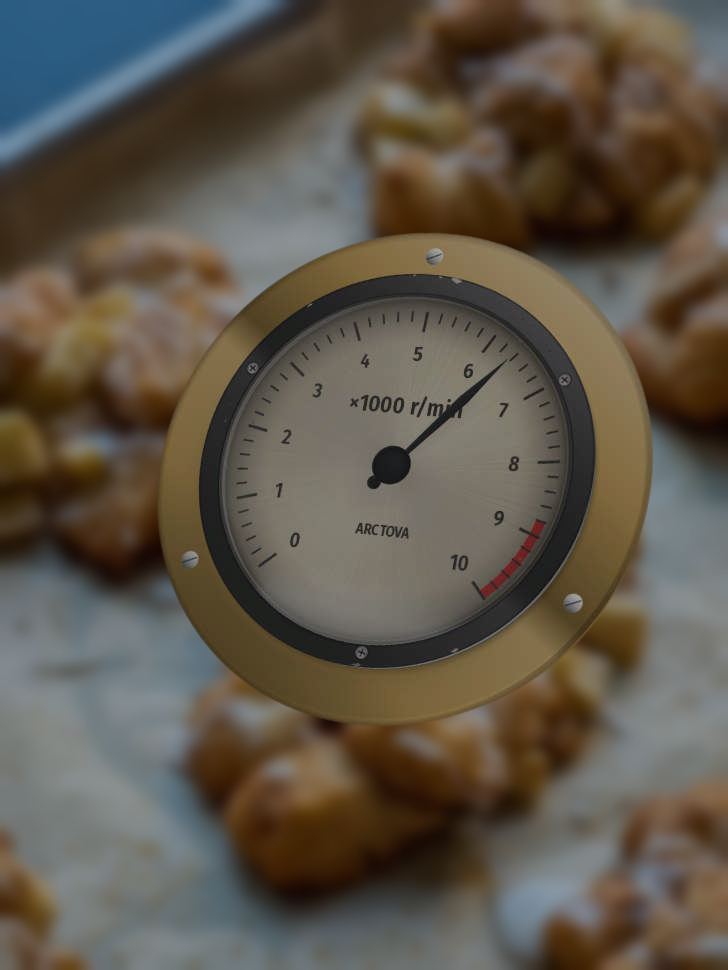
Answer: 6400 rpm
